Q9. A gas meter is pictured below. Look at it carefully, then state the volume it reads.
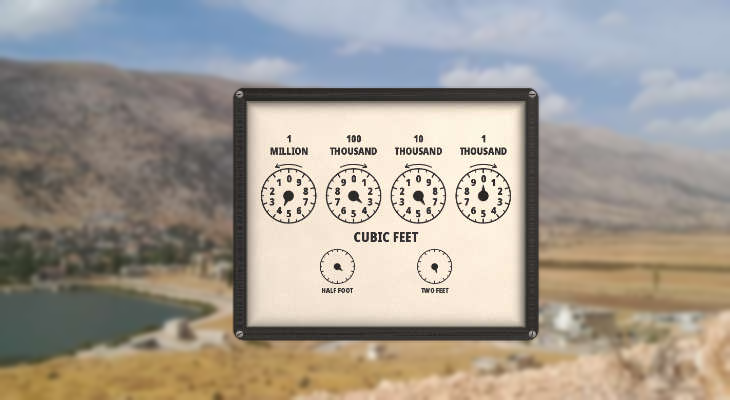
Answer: 436000 ft³
